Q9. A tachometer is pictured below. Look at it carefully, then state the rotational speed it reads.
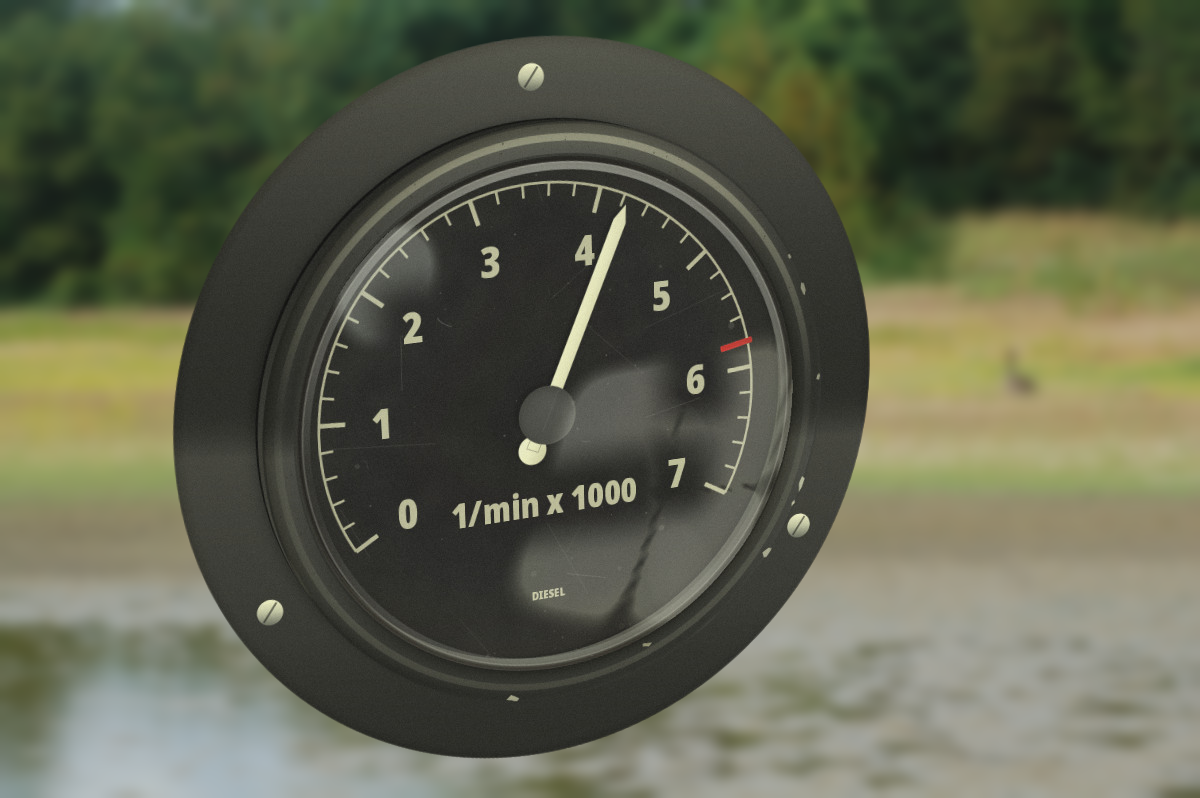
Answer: 4200 rpm
